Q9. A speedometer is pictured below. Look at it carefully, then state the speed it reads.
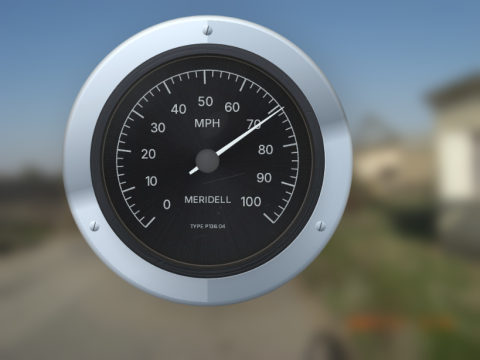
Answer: 71 mph
